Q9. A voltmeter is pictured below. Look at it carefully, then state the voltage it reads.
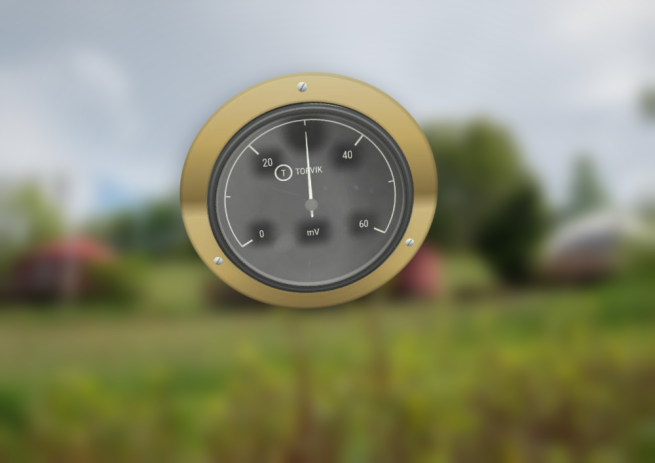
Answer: 30 mV
